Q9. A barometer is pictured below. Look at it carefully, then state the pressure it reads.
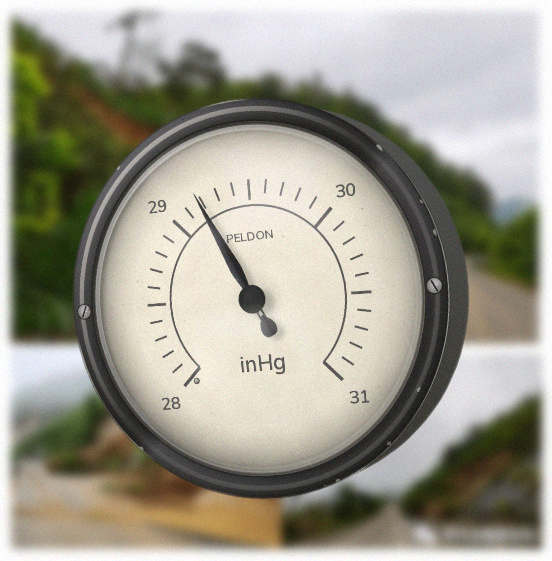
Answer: 29.2 inHg
